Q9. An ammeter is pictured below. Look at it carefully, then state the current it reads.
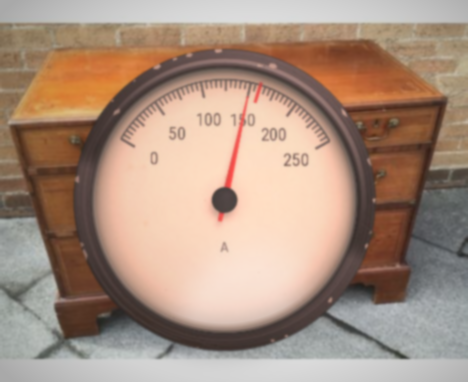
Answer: 150 A
